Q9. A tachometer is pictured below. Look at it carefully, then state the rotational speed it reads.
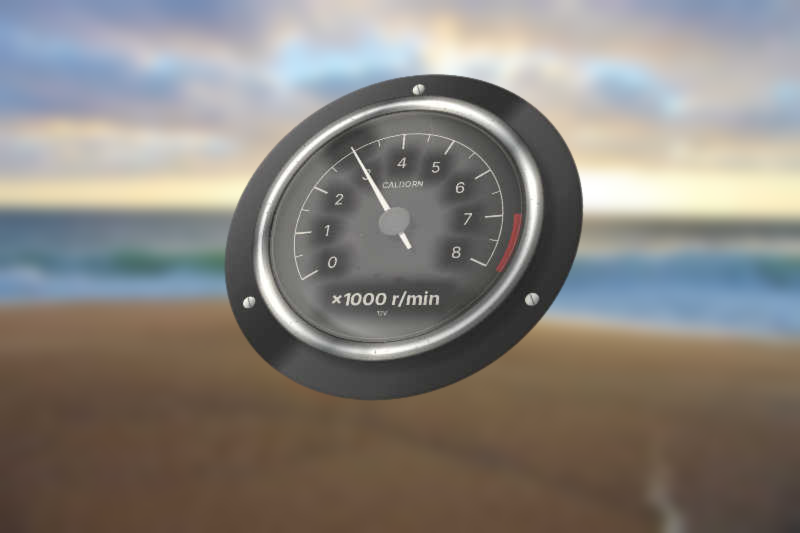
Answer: 3000 rpm
